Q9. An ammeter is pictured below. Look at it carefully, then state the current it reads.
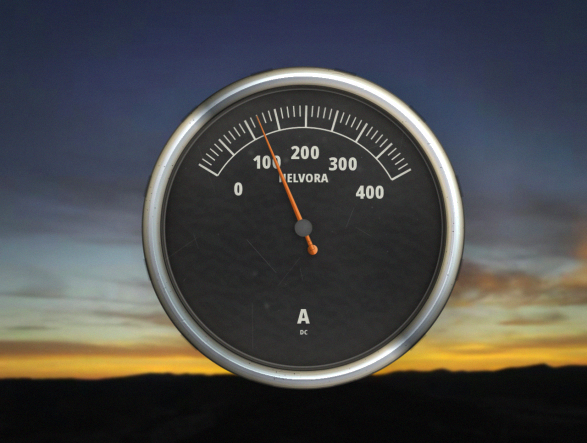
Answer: 120 A
